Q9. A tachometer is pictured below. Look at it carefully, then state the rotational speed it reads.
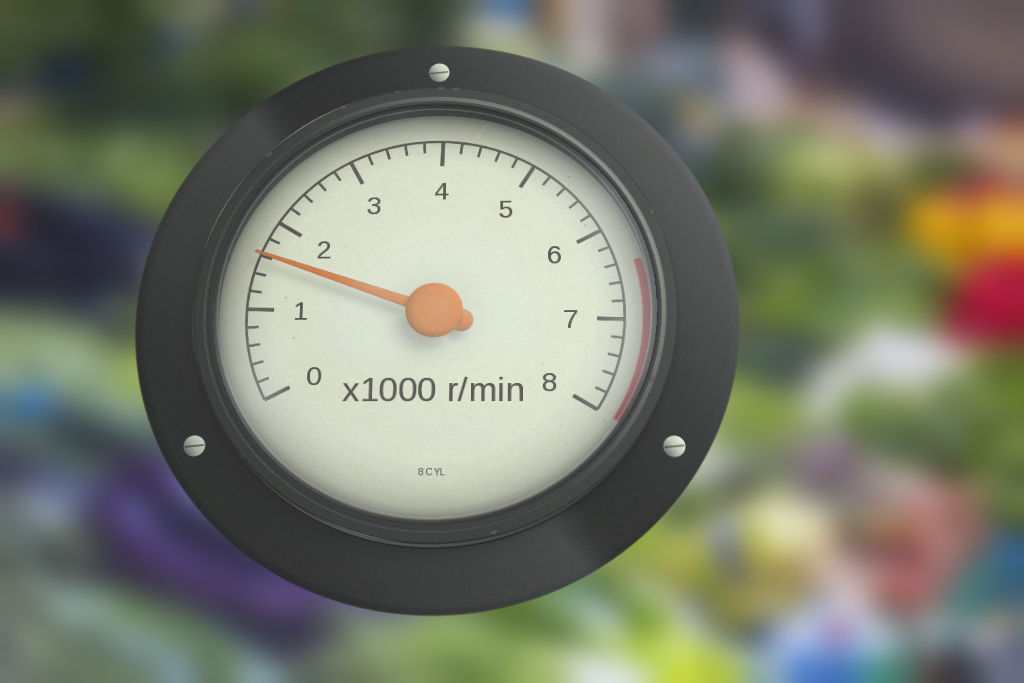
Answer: 1600 rpm
